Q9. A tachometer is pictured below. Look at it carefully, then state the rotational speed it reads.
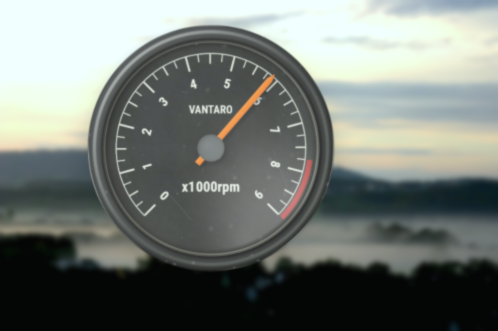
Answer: 5875 rpm
